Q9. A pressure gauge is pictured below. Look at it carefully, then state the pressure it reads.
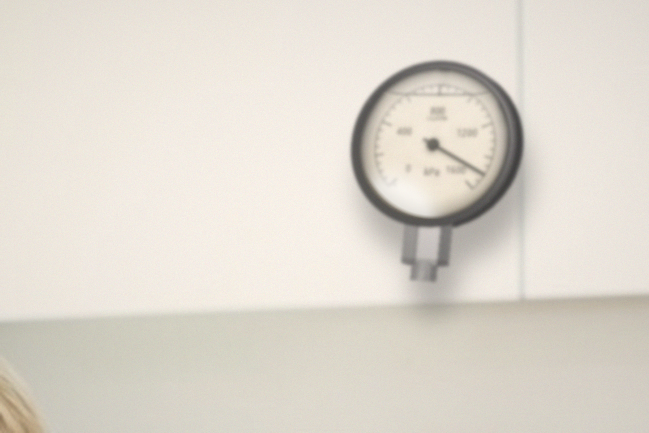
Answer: 1500 kPa
